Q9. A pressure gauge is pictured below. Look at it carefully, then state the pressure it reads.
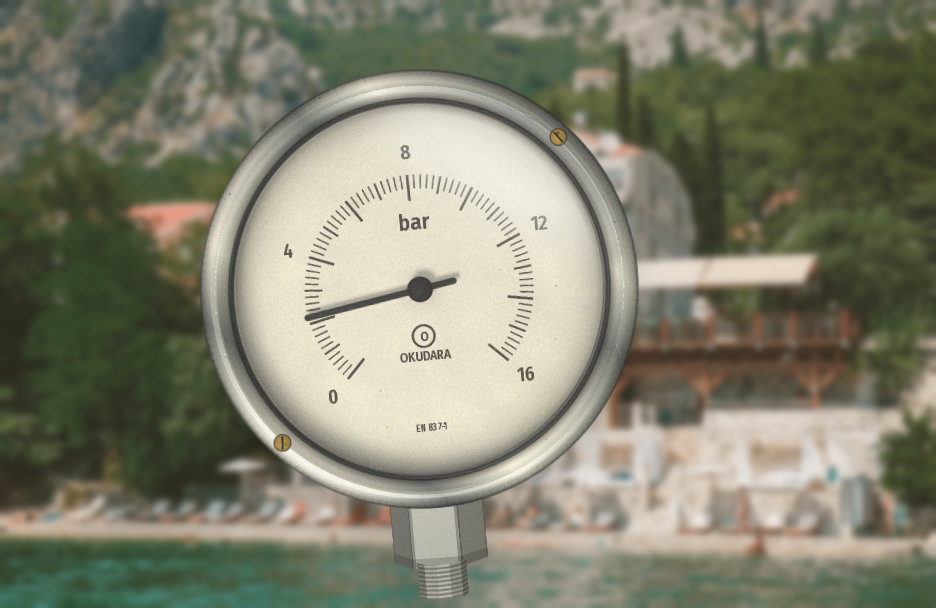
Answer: 2.2 bar
